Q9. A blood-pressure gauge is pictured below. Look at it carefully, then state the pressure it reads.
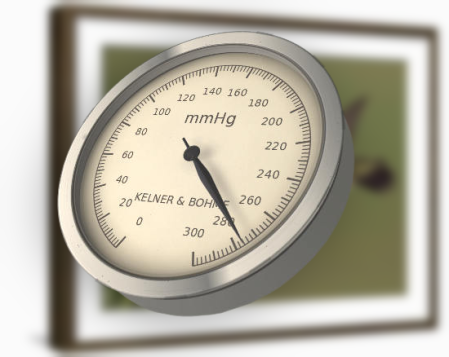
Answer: 276 mmHg
